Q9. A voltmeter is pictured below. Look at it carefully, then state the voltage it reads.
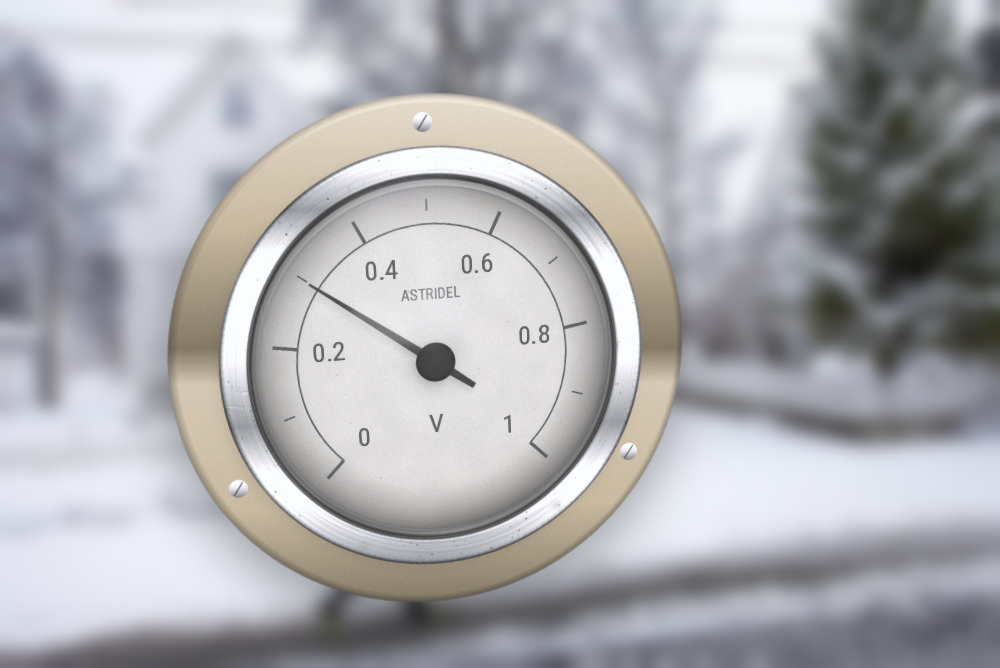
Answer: 0.3 V
